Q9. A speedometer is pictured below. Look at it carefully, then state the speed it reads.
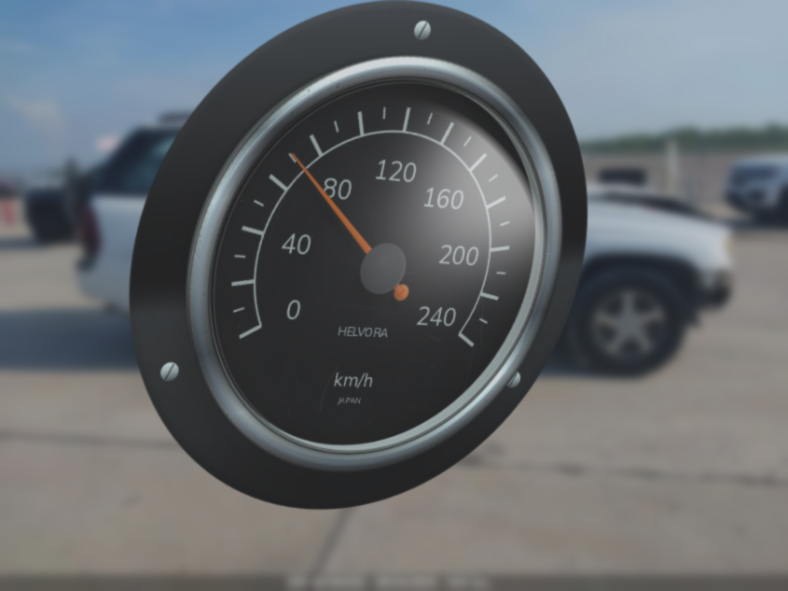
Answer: 70 km/h
